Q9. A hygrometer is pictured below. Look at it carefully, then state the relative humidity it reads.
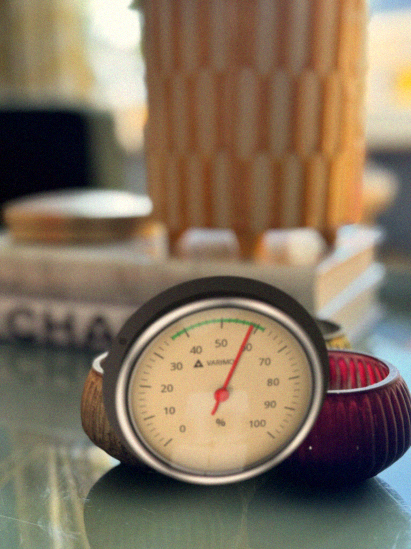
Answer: 58 %
